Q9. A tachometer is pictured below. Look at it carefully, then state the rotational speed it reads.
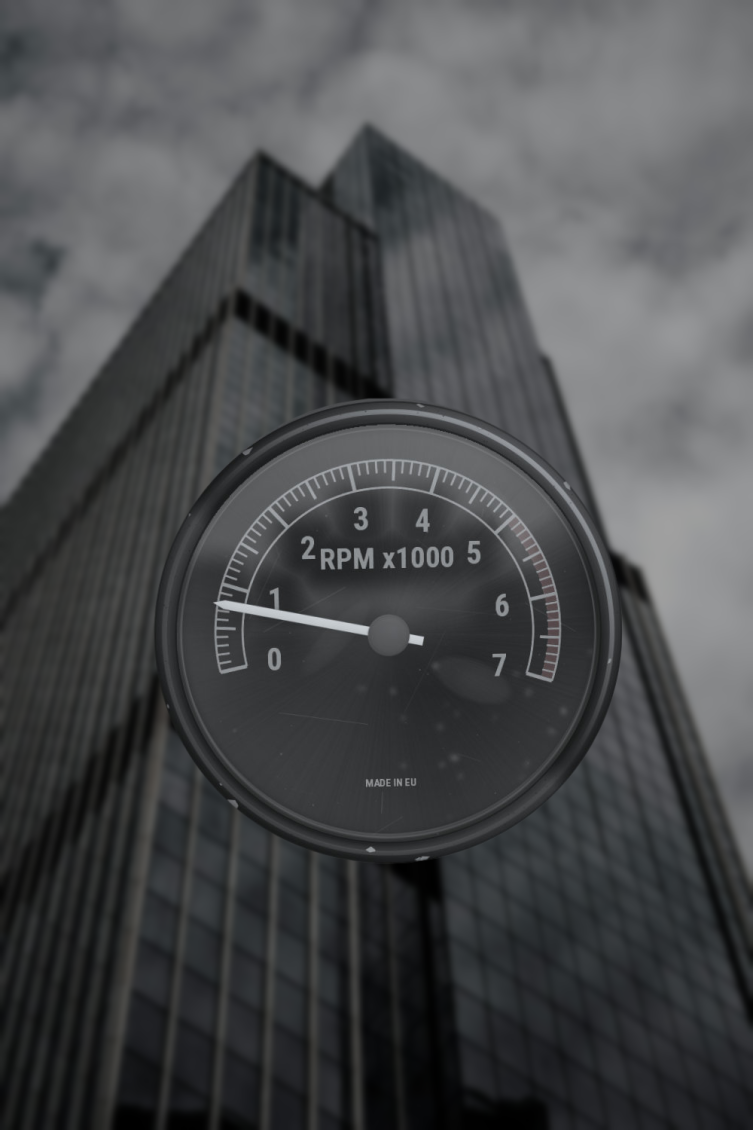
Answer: 800 rpm
